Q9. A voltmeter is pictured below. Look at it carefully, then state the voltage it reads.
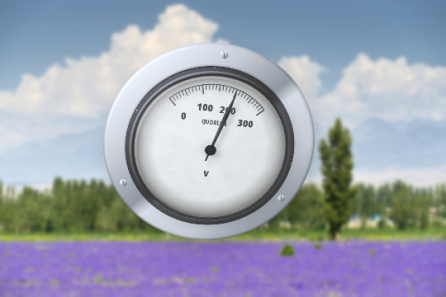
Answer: 200 V
